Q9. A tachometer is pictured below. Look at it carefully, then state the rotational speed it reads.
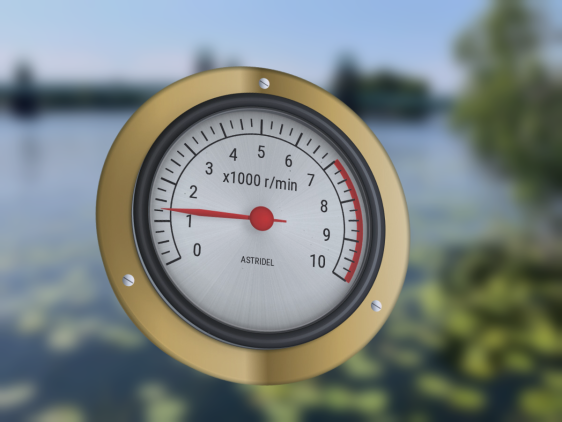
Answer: 1250 rpm
